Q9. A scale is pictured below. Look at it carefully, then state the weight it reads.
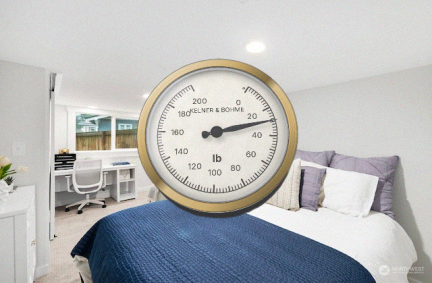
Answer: 30 lb
